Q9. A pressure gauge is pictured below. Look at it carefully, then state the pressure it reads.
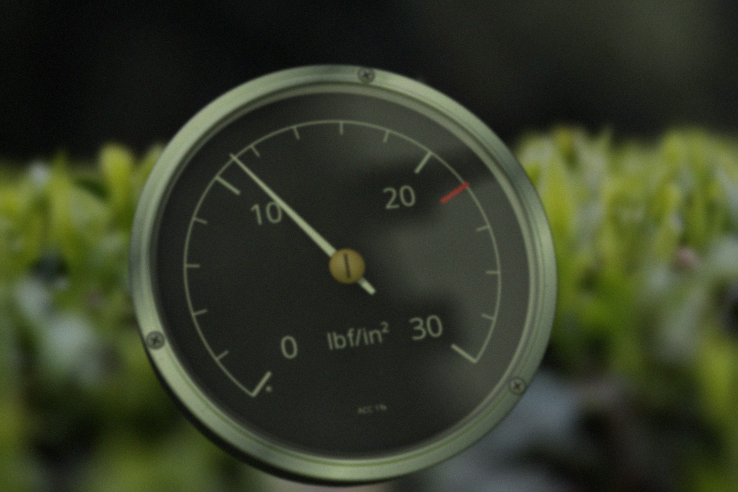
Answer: 11 psi
